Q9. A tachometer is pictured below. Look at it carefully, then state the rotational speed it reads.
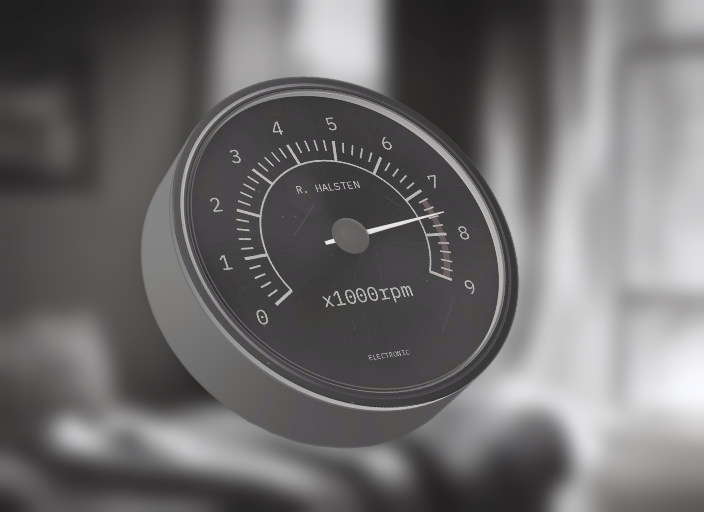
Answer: 7600 rpm
